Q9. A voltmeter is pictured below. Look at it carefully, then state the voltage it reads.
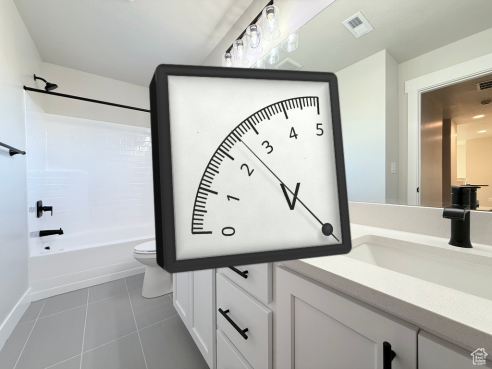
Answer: 2.5 V
